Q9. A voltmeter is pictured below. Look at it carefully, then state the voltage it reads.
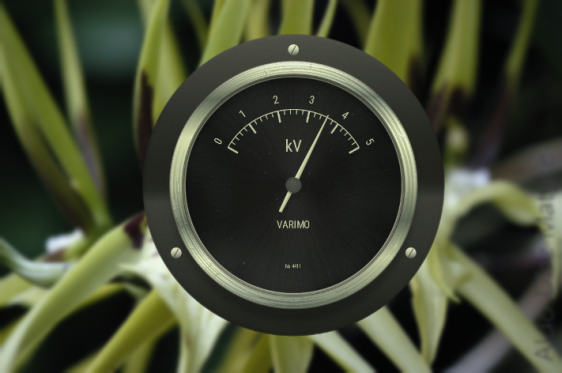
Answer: 3.6 kV
